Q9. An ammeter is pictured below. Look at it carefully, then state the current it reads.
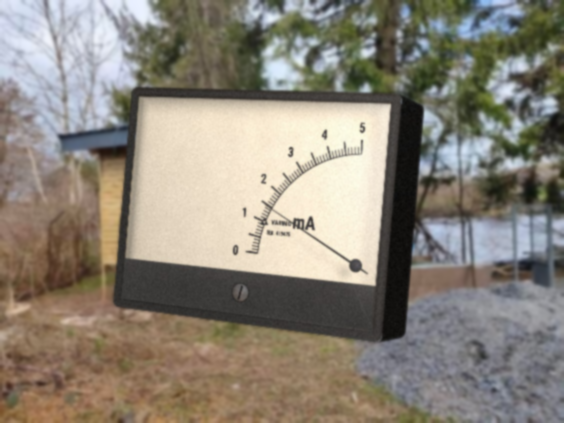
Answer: 1.5 mA
